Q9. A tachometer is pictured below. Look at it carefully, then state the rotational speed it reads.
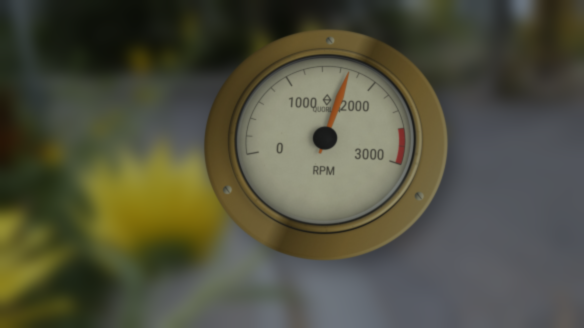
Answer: 1700 rpm
